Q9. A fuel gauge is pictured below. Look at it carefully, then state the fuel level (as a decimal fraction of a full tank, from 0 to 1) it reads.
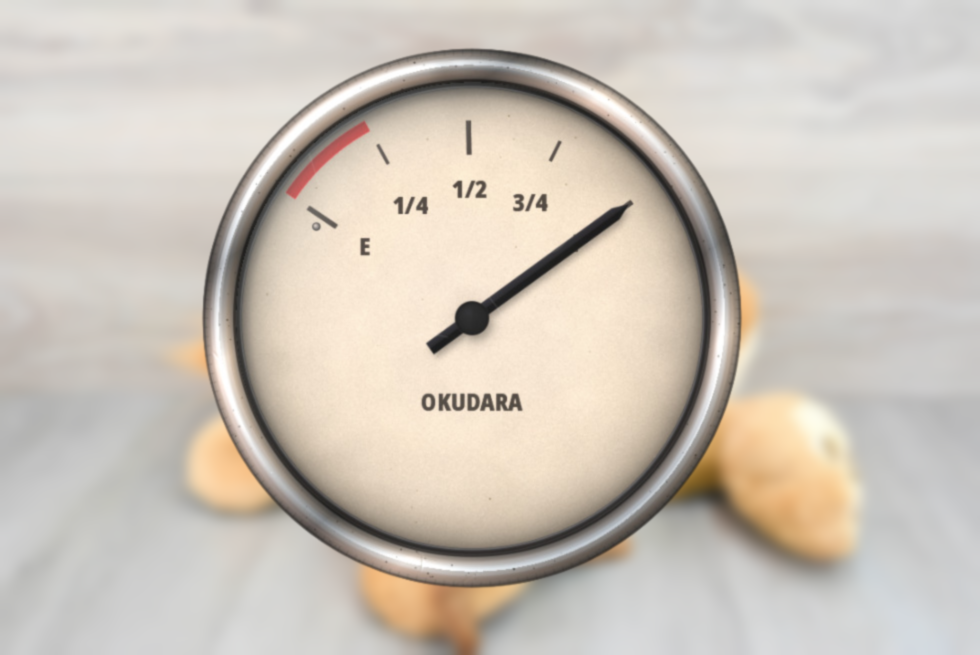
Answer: 1
